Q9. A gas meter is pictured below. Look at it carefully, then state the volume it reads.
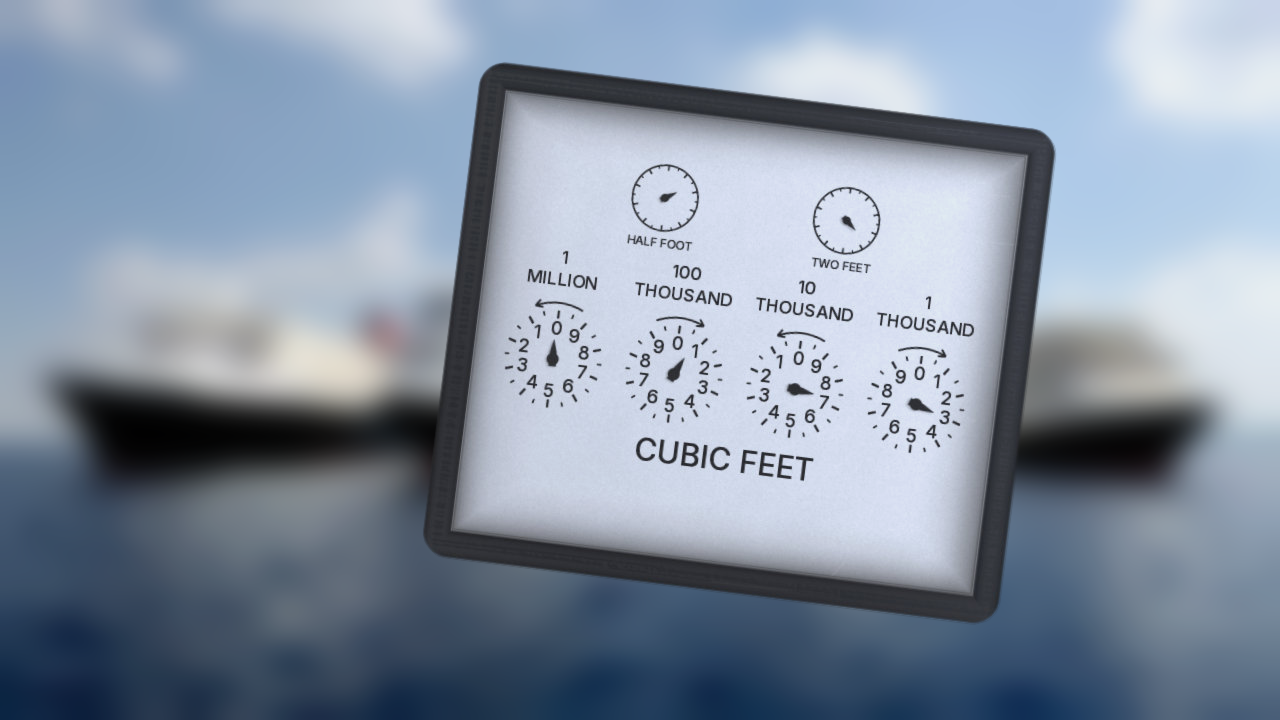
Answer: 7300 ft³
